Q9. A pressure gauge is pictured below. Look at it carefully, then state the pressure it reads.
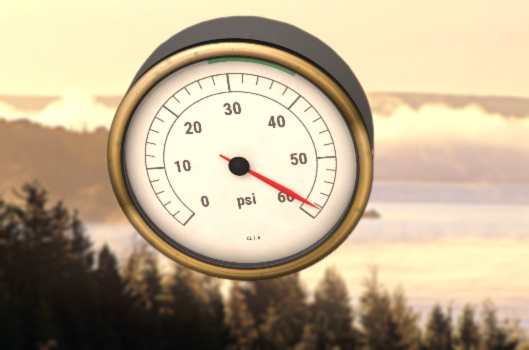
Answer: 58 psi
